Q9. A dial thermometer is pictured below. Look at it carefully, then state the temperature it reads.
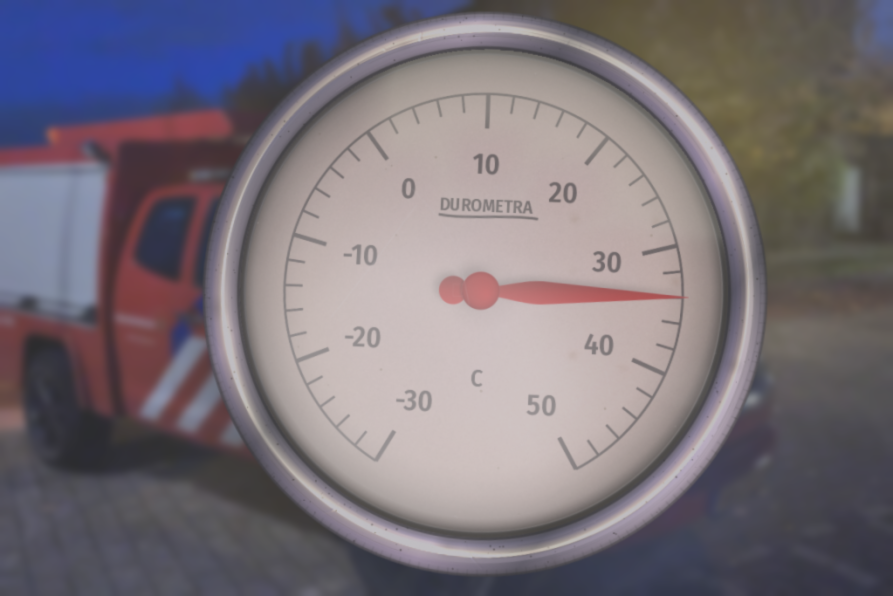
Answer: 34 °C
